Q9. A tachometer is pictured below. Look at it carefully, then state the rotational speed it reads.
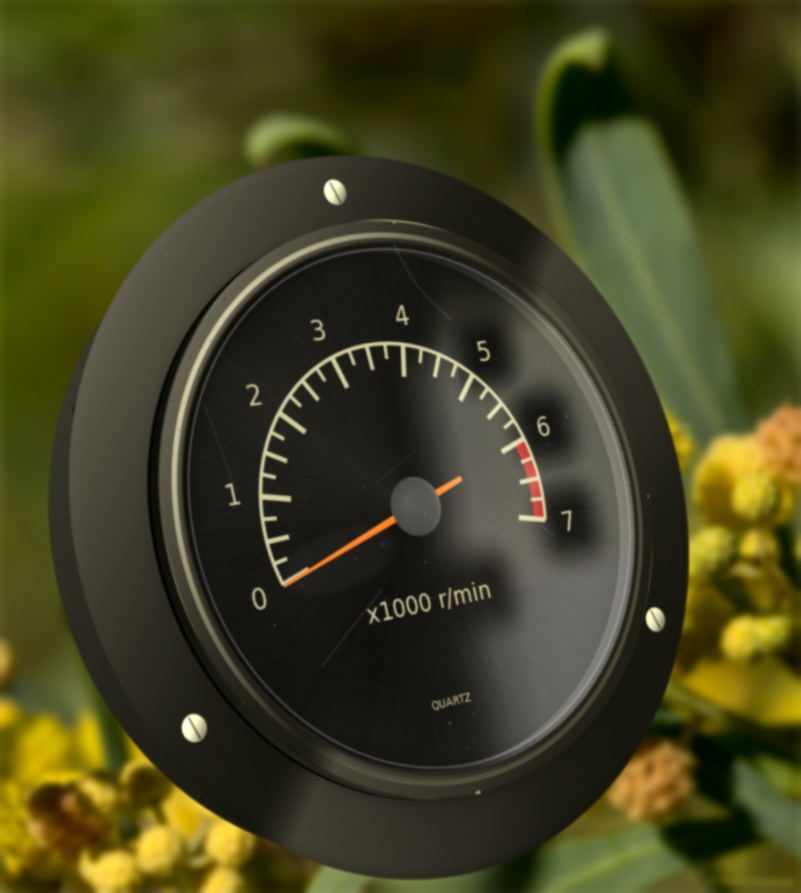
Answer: 0 rpm
